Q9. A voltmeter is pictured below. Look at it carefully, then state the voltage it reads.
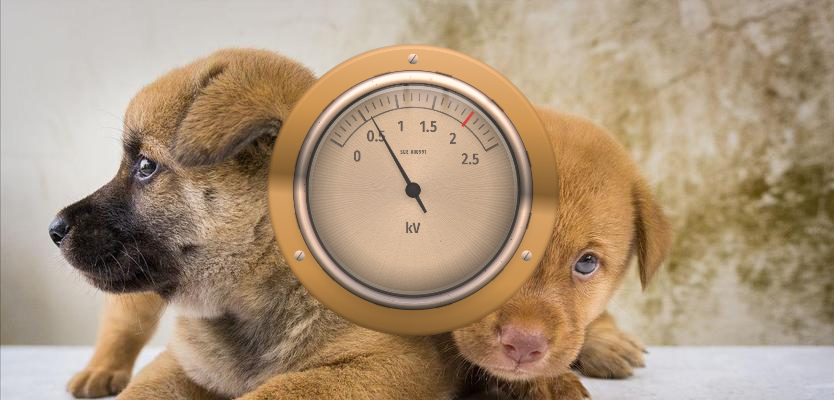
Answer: 0.6 kV
